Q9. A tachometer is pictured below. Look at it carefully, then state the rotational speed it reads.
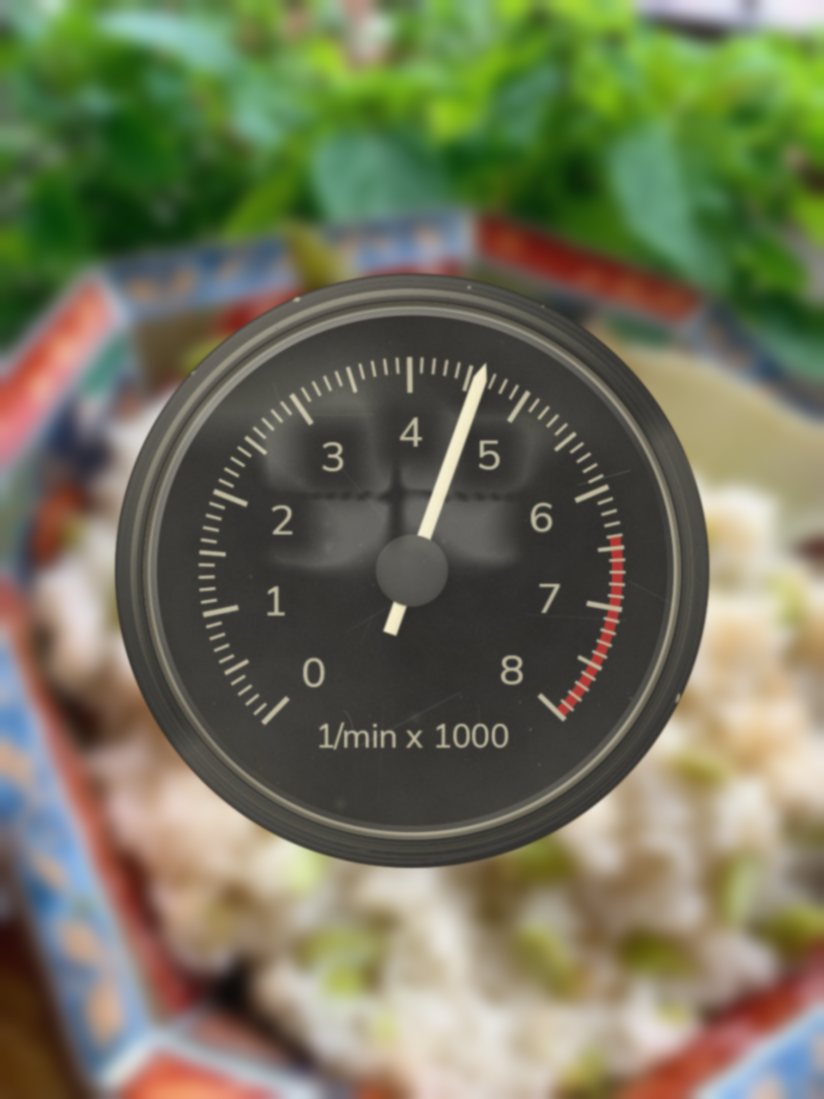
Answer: 4600 rpm
